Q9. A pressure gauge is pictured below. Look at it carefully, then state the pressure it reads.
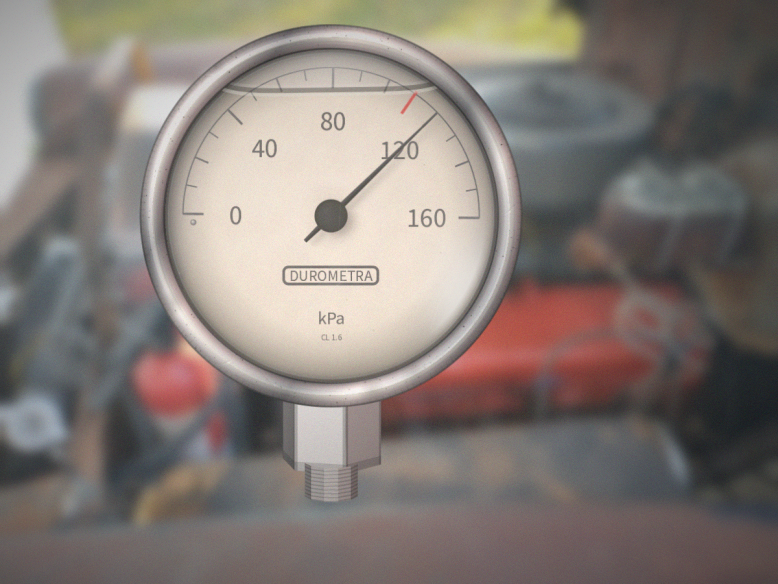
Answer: 120 kPa
